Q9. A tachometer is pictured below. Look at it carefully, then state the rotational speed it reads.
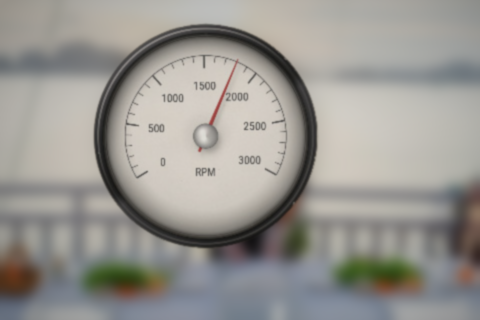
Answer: 1800 rpm
